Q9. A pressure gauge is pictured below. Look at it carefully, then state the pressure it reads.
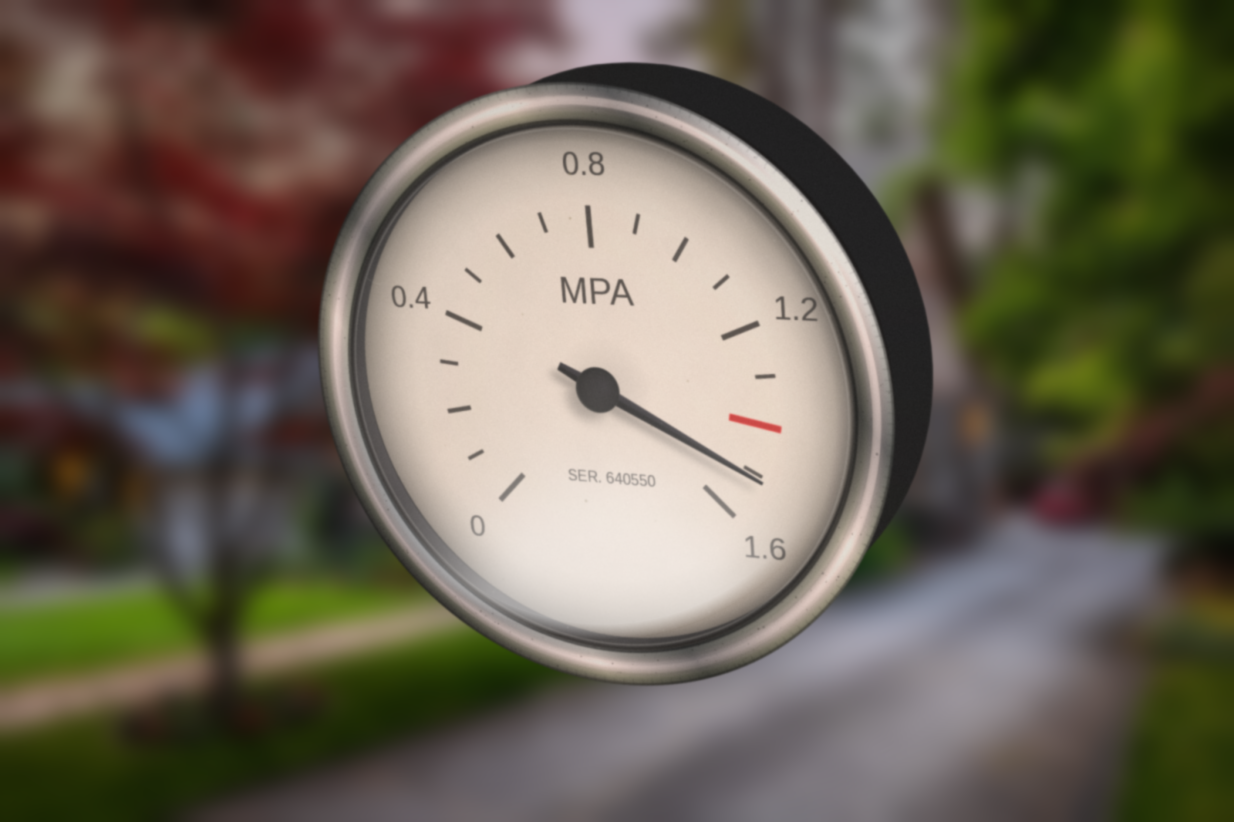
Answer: 1.5 MPa
